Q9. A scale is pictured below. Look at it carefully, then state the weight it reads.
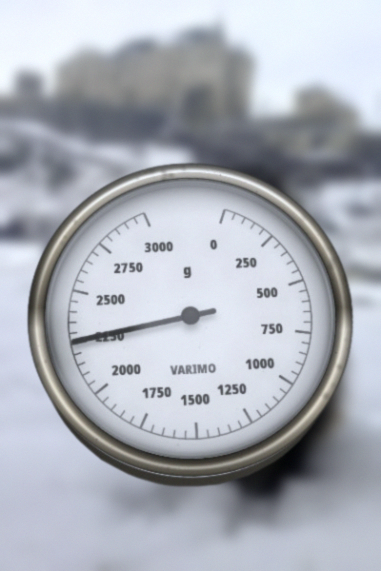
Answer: 2250 g
